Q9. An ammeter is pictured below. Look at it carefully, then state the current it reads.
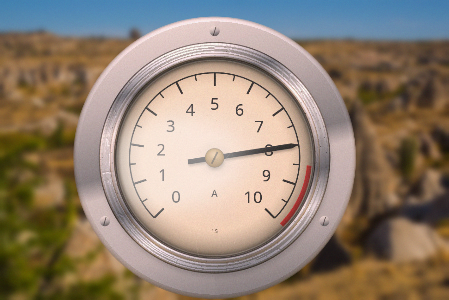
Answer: 8 A
